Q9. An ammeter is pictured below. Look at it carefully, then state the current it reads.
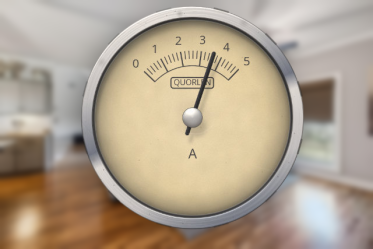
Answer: 3.6 A
